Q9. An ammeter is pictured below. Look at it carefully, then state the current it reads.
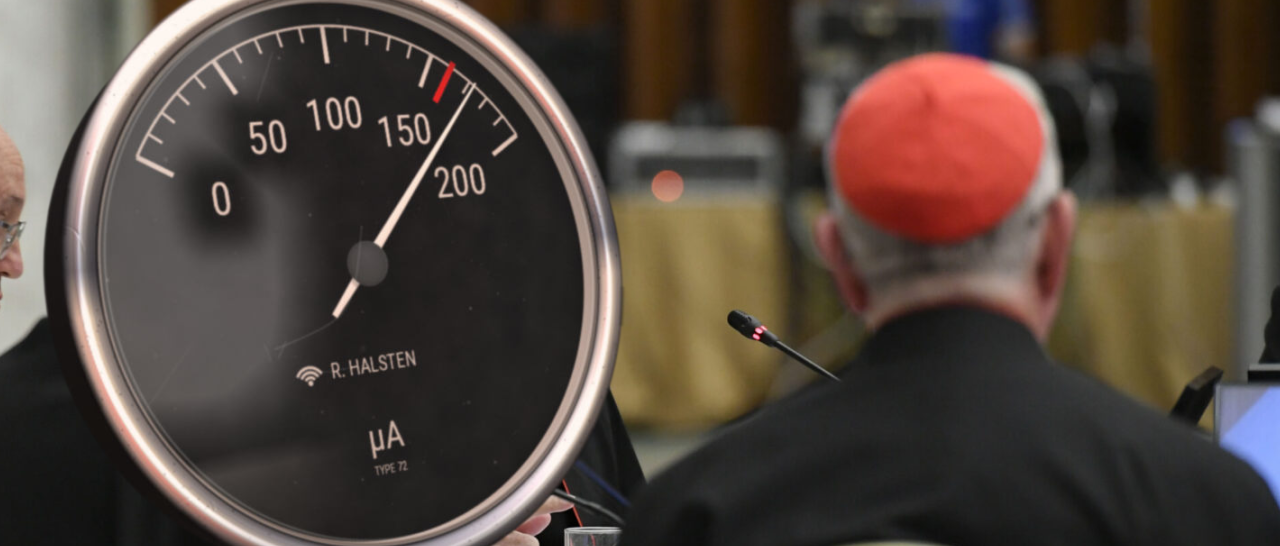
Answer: 170 µA
